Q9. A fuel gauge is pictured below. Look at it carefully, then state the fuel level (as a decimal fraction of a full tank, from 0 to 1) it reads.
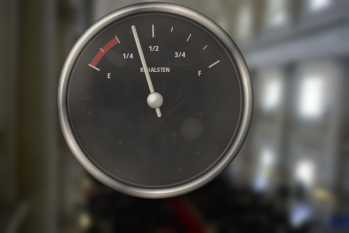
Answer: 0.375
